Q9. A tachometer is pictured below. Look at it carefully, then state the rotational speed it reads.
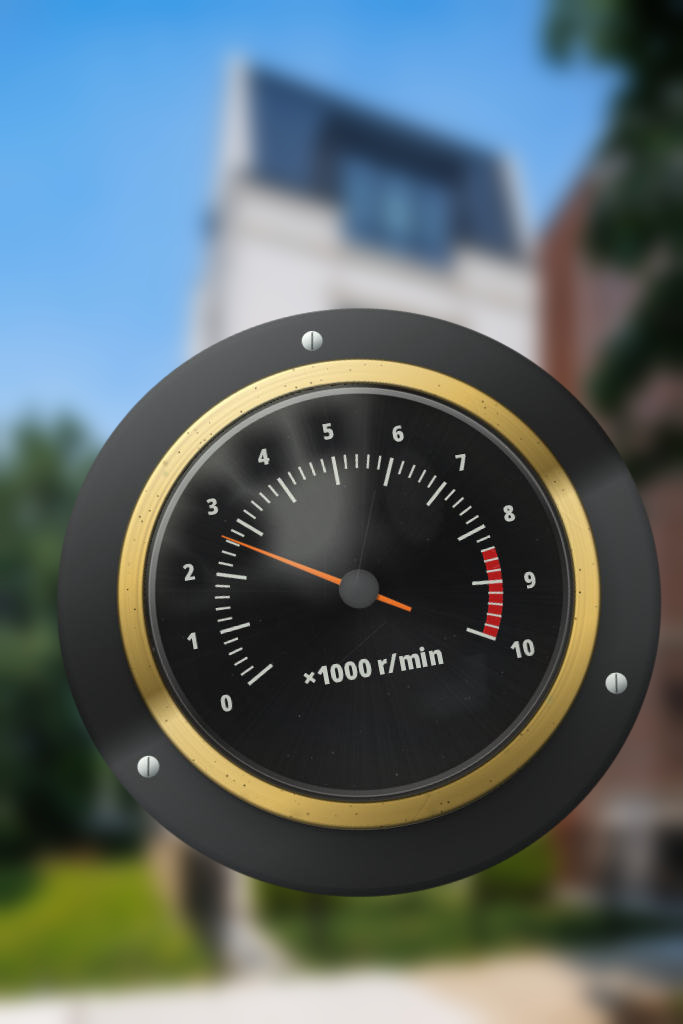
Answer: 2600 rpm
